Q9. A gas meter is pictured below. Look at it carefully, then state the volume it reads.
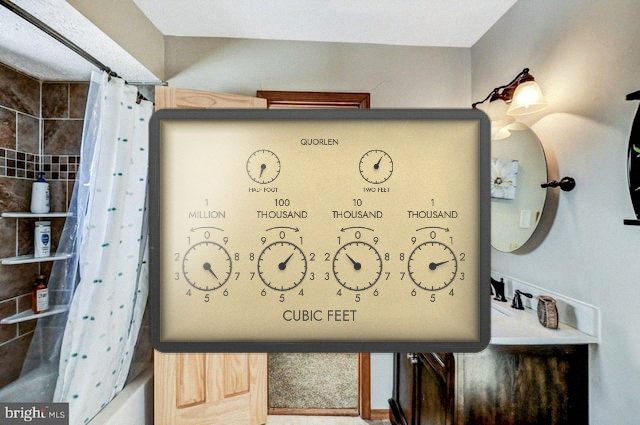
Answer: 611200 ft³
